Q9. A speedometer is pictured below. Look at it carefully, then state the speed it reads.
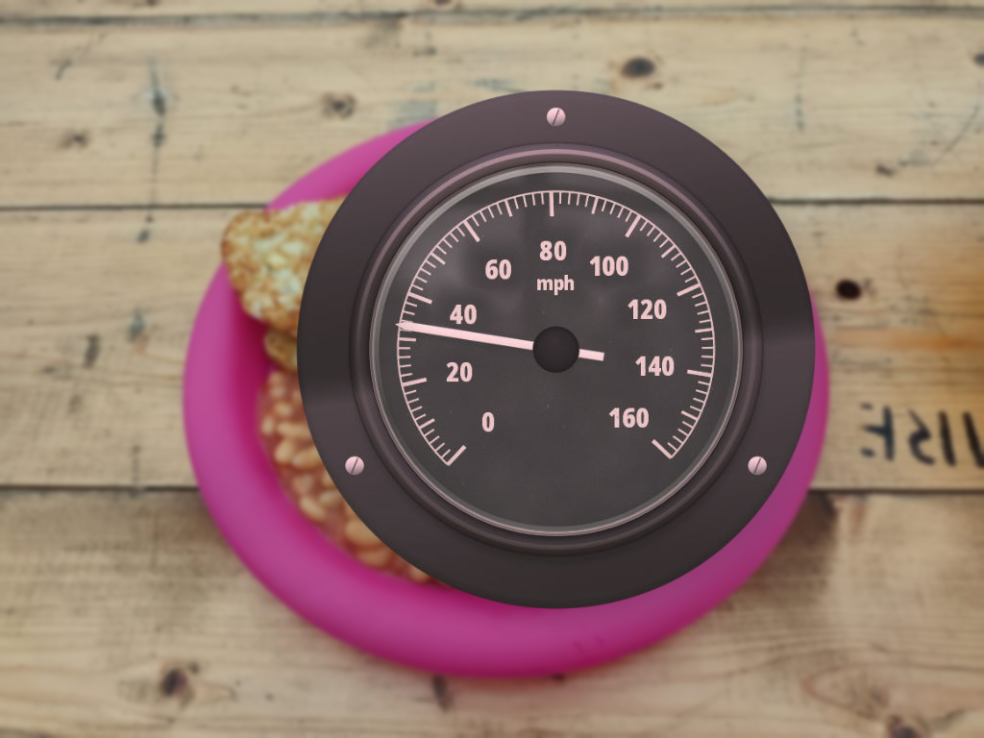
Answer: 33 mph
